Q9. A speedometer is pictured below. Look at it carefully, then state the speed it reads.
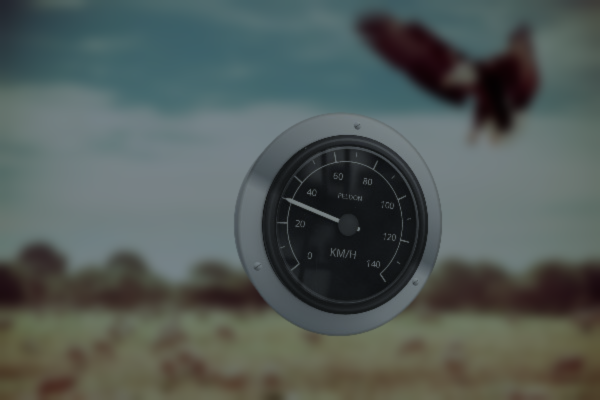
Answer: 30 km/h
